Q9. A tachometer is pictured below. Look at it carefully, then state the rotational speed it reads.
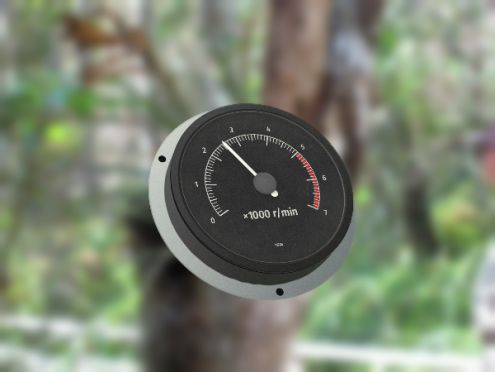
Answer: 2500 rpm
